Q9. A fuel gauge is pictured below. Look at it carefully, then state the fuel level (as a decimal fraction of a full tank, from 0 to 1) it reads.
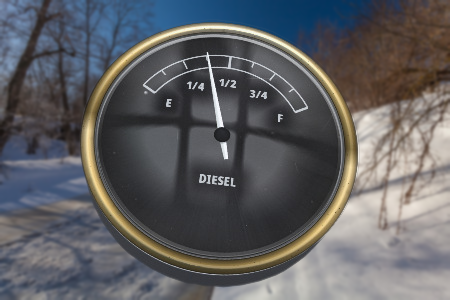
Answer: 0.375
